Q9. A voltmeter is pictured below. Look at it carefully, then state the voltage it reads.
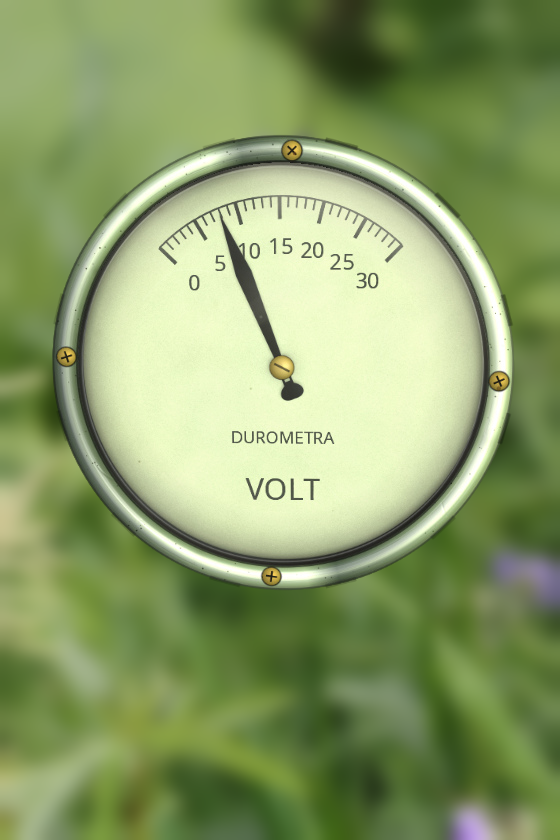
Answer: 8 V
